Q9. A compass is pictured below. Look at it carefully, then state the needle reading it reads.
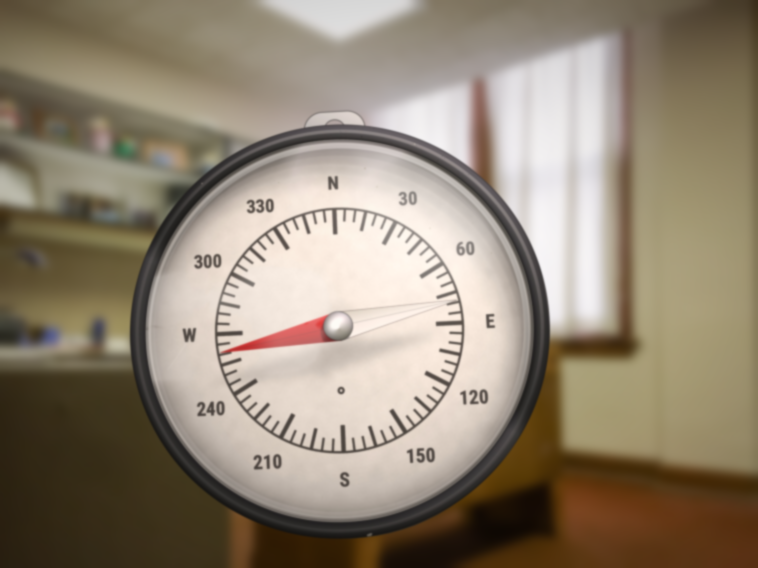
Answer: 260 °
